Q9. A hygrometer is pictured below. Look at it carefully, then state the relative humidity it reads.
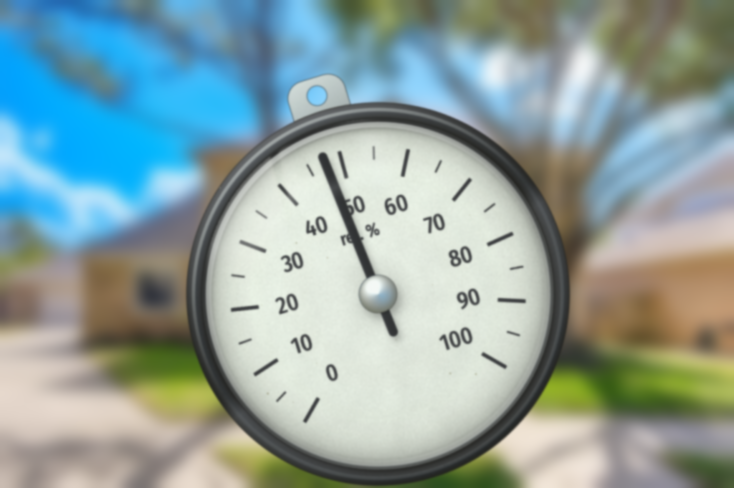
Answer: 47.5 %
